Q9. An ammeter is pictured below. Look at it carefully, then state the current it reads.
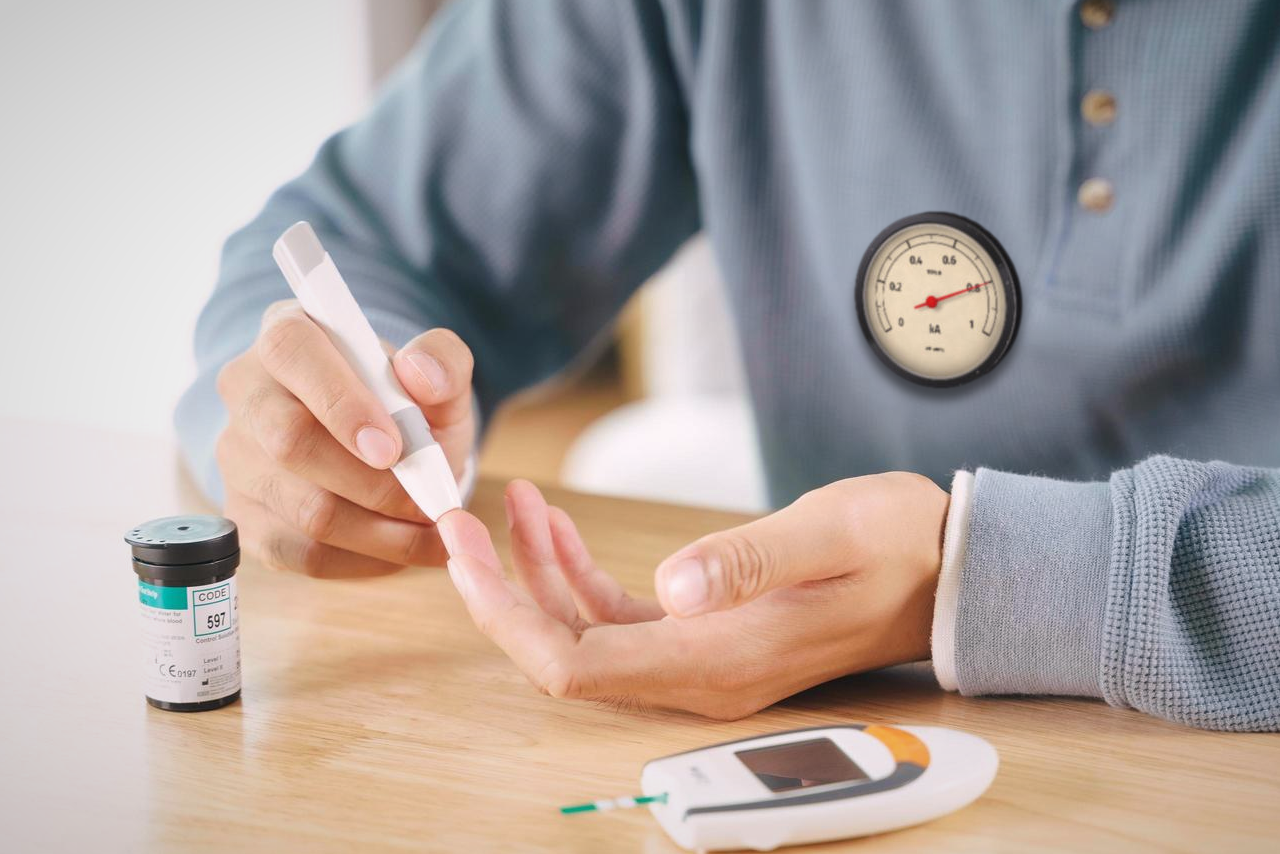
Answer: 0.8 kA
